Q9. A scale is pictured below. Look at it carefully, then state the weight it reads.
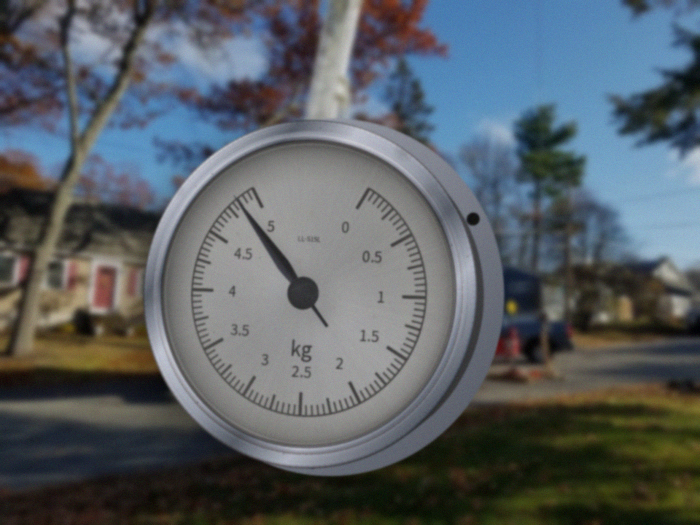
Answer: 4.85 kg
